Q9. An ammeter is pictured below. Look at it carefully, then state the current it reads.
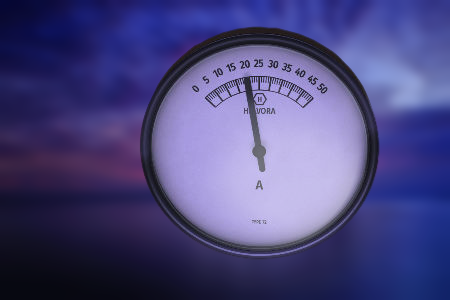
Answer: 20 A
